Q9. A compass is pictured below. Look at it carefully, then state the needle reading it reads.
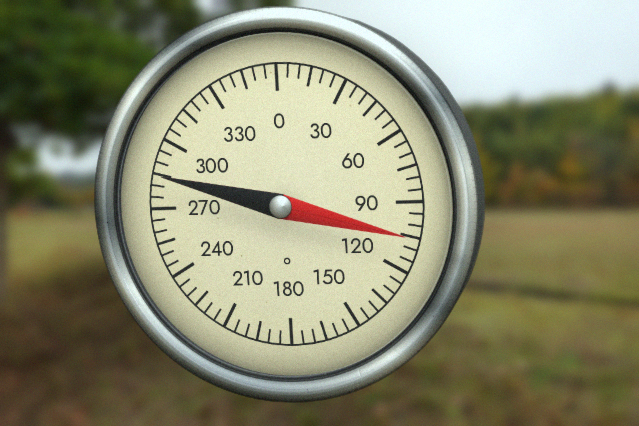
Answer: 105 °
